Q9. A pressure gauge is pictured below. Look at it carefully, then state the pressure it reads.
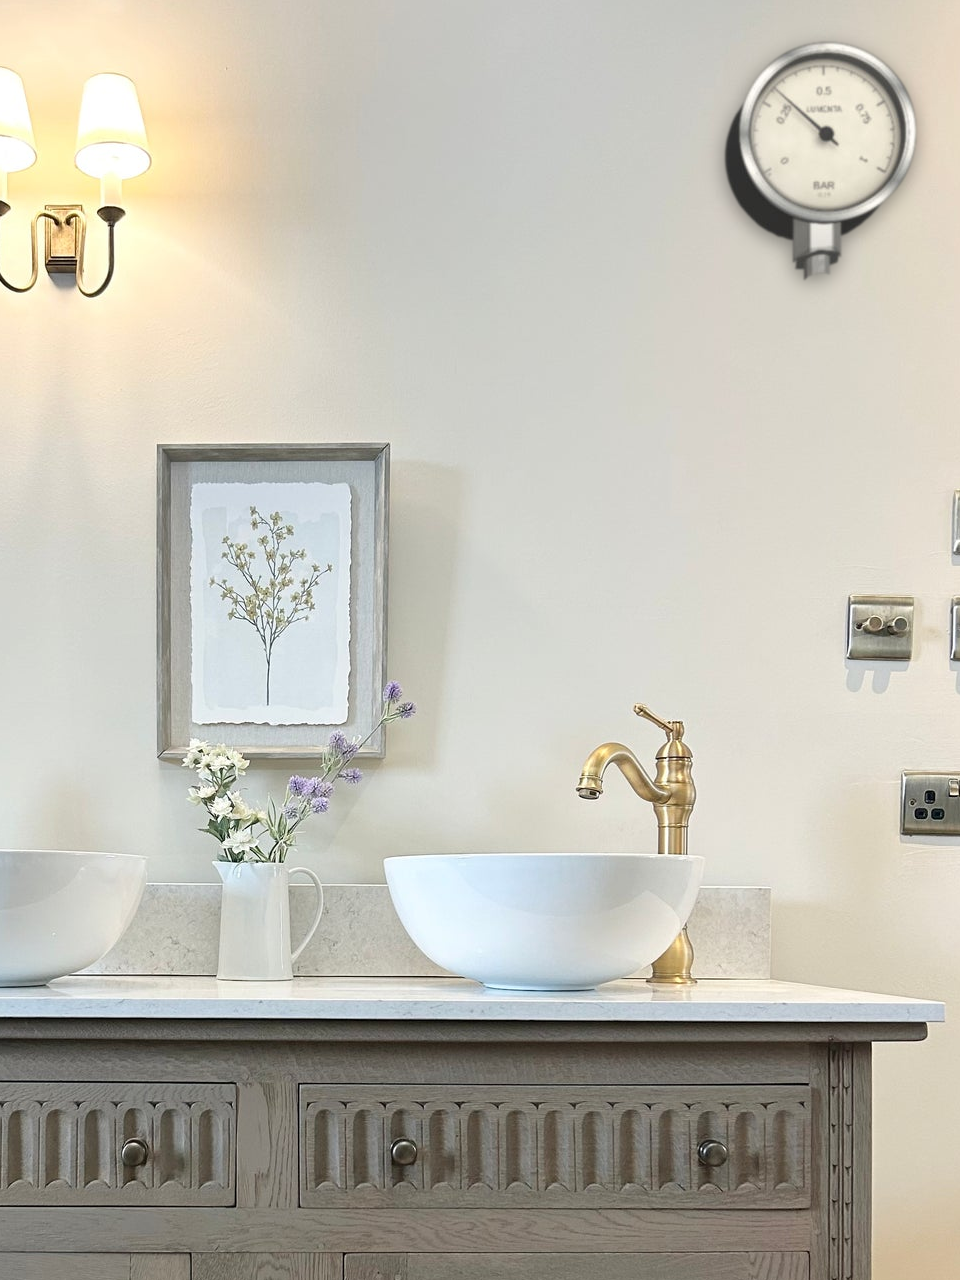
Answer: 0.3 bar
